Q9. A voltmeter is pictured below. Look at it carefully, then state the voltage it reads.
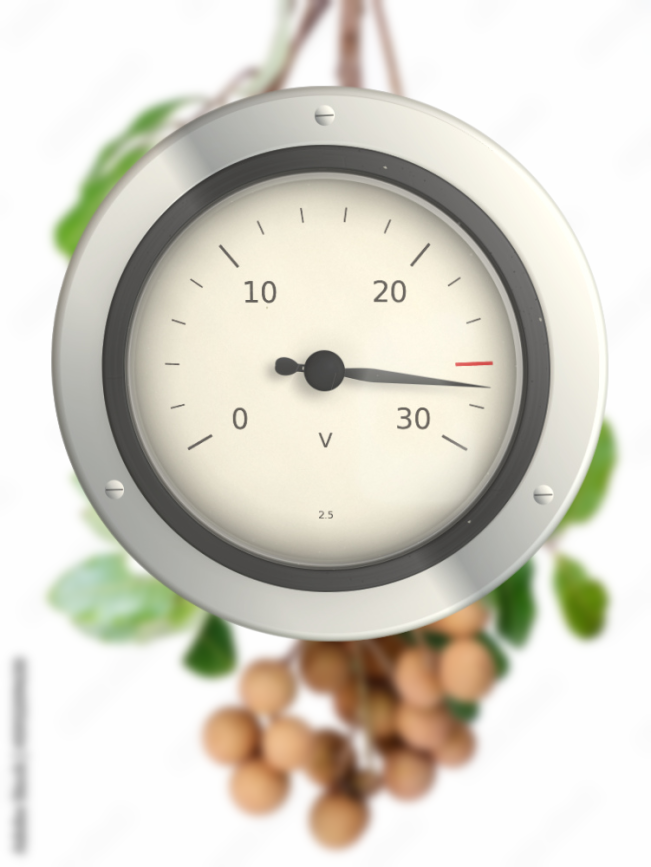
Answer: 27 V
